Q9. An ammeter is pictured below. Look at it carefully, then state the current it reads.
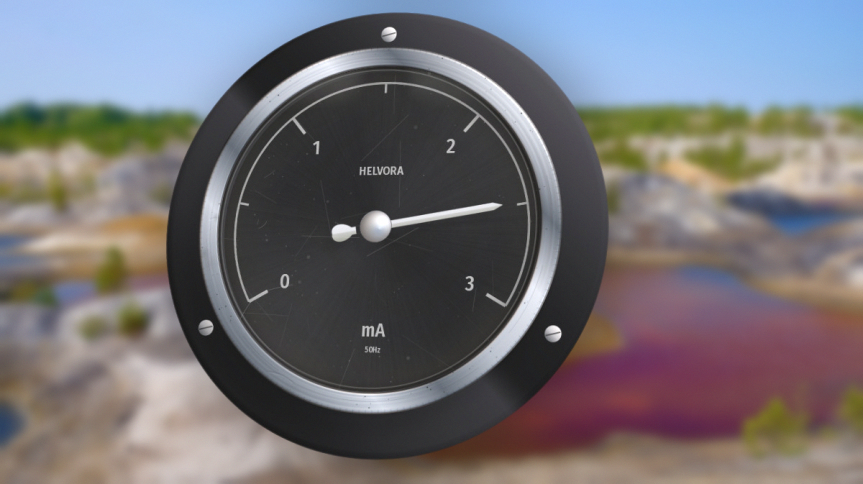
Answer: 2.5 mA
